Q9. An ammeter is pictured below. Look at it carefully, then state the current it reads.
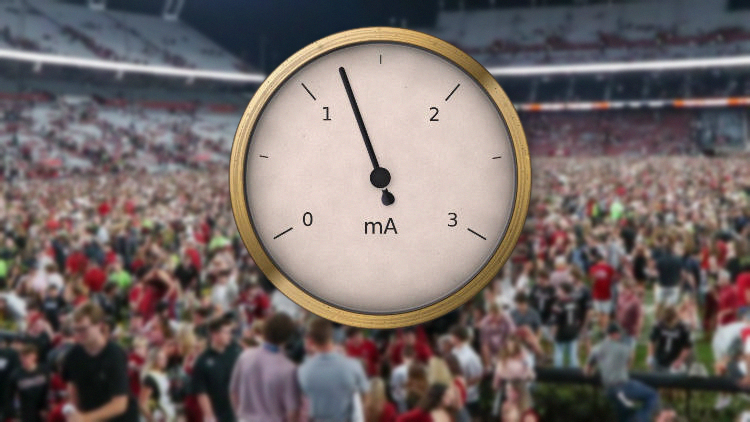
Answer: 1.25 mA
